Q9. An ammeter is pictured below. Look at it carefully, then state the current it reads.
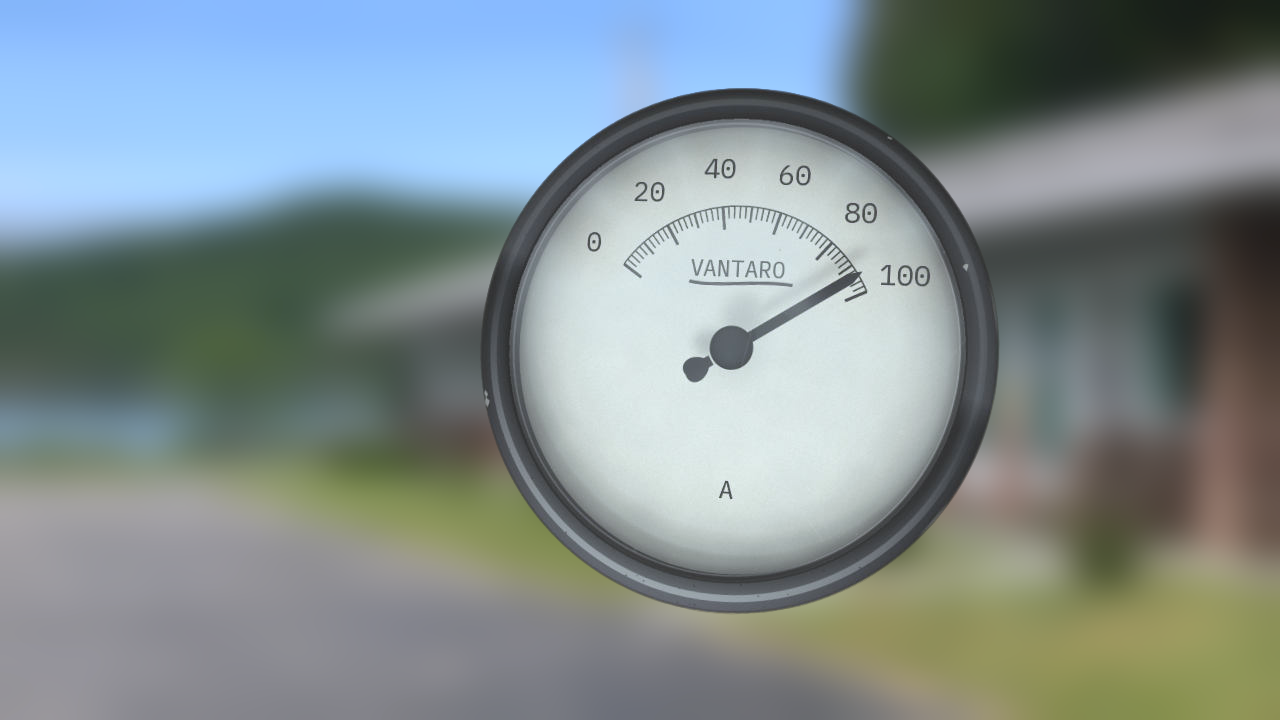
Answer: 94 A
